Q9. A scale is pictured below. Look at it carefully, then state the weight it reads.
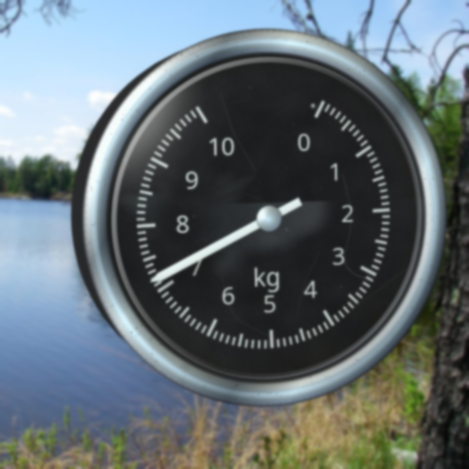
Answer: 7.2 kg
